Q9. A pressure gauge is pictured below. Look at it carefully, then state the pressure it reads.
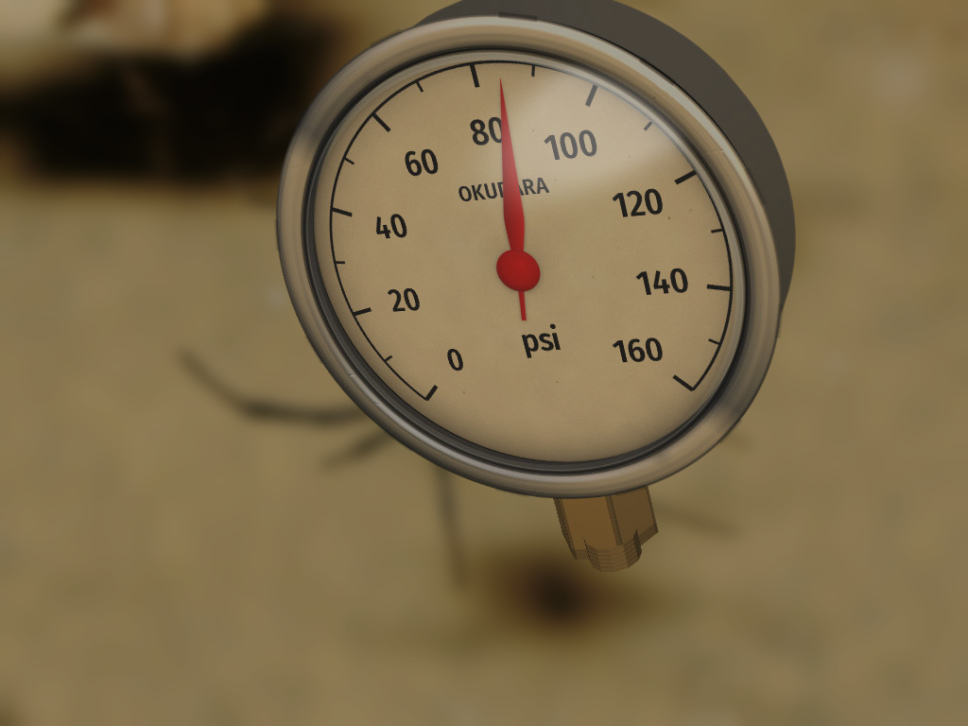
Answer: 85 psi
